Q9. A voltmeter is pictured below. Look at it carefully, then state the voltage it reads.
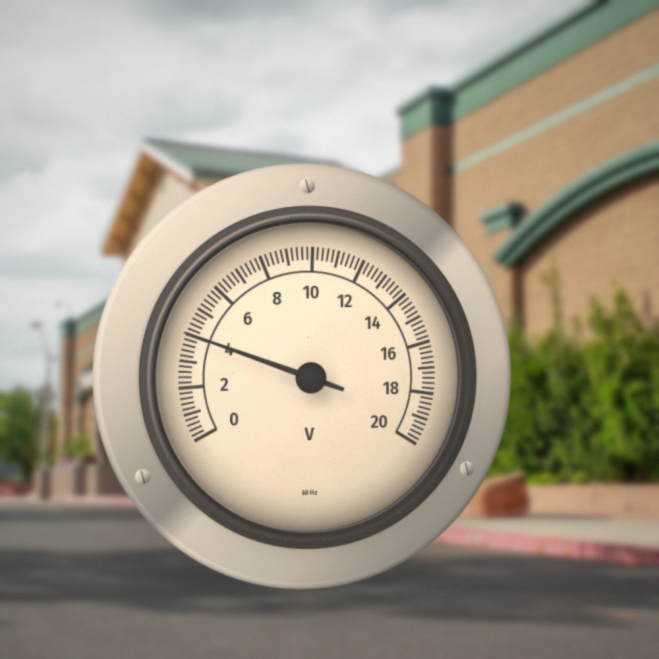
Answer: 4 V
